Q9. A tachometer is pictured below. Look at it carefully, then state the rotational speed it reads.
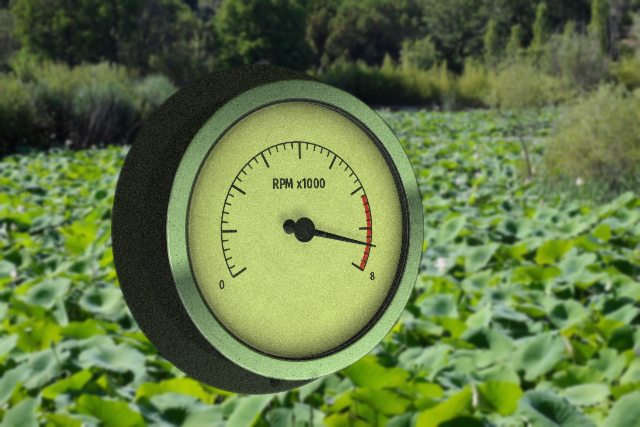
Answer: 7400 rpm
